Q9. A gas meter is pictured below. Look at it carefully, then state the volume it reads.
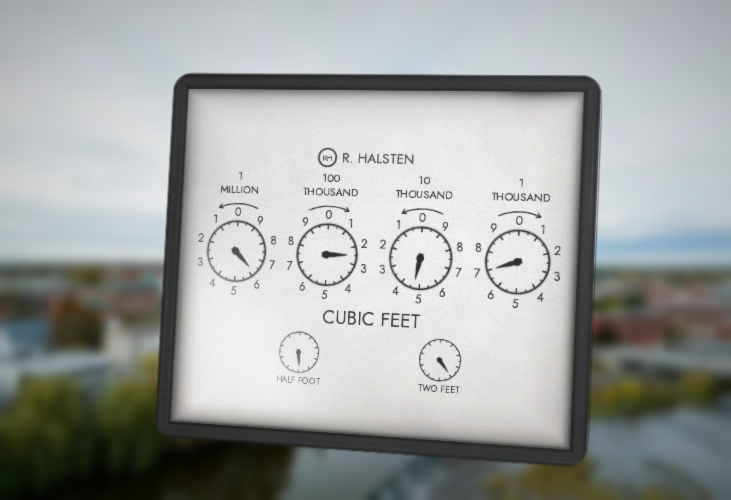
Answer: 624700 ft³
